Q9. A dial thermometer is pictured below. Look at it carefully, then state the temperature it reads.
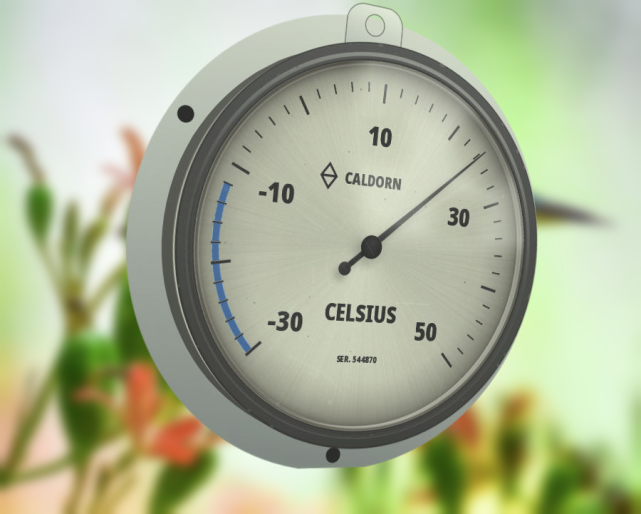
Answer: 24 °C
